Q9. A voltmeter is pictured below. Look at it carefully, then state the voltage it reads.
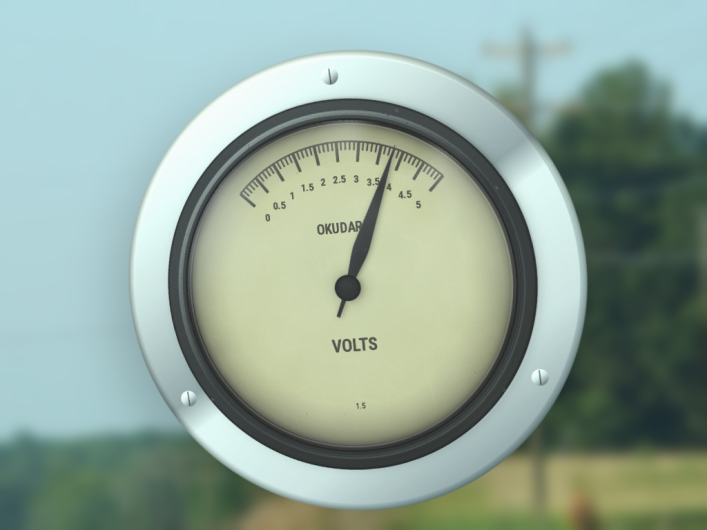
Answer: 3.8 V
